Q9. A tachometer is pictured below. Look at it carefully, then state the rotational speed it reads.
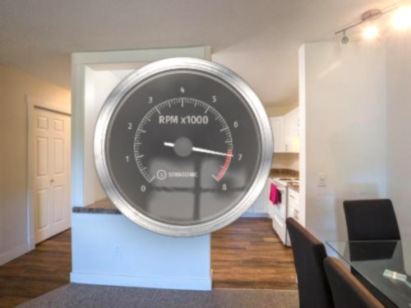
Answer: 7000 rpm
